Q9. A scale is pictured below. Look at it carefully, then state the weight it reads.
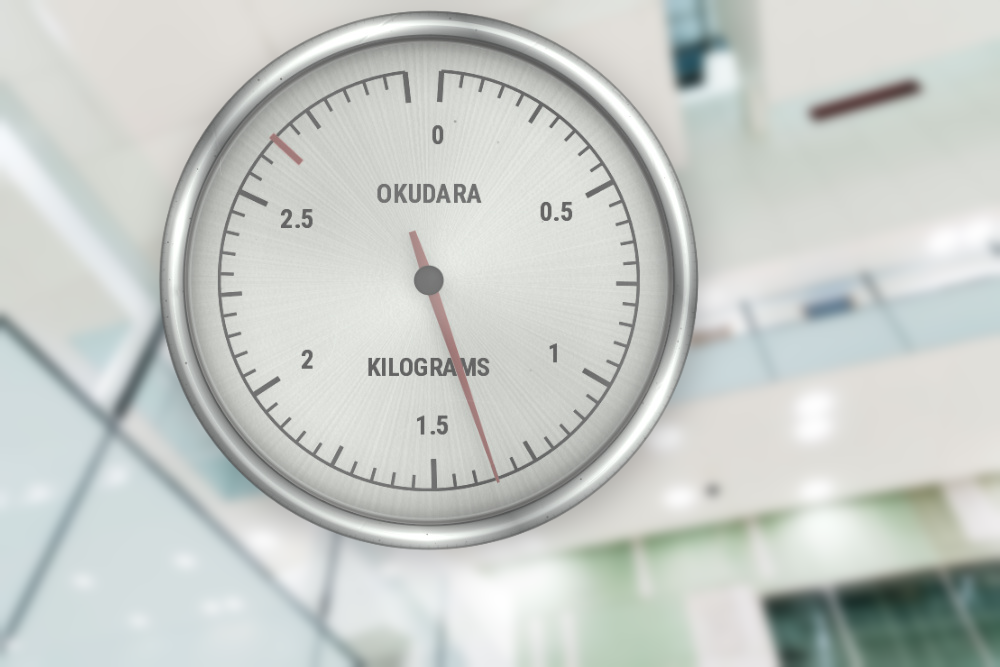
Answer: 1.35 kg
